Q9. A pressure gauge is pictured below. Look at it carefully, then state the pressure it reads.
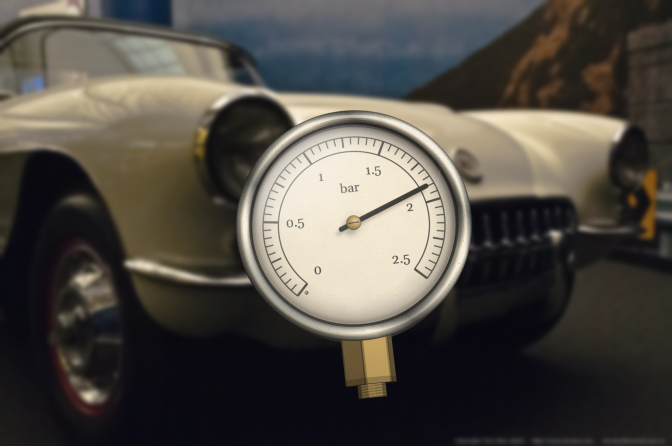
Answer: 1.9 bar
